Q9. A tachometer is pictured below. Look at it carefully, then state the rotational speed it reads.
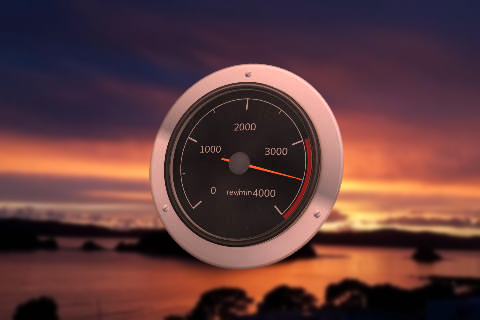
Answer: 3500 rpm
